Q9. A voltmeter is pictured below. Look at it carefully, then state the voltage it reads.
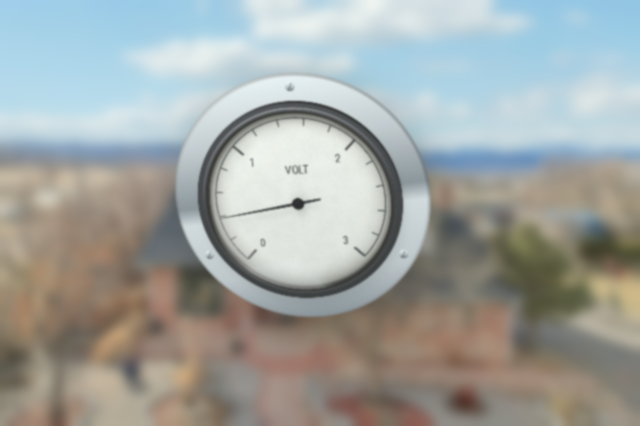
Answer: 0.4 V
